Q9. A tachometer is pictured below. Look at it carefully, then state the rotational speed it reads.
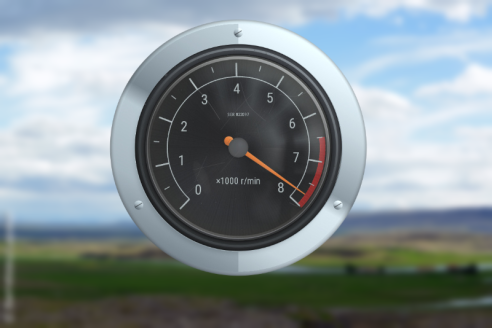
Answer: 7750 rpm
